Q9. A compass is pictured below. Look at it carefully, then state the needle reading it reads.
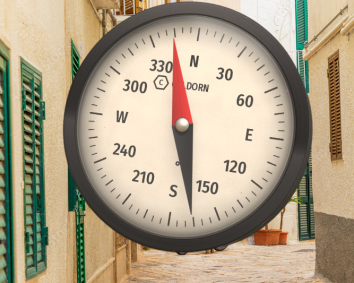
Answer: 345 °
